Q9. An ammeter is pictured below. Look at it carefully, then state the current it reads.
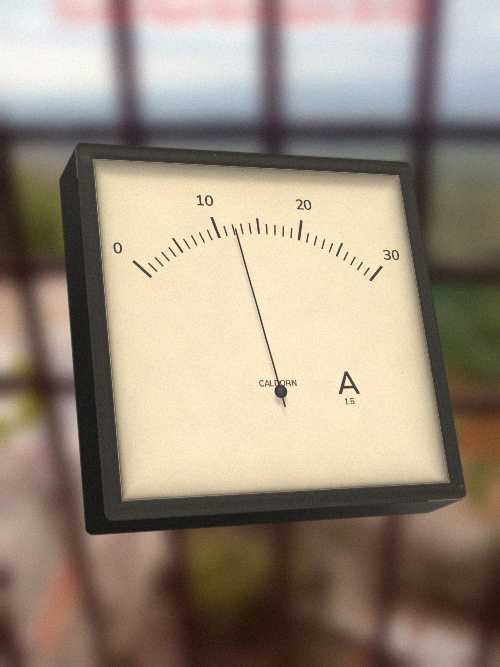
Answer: 12 A
